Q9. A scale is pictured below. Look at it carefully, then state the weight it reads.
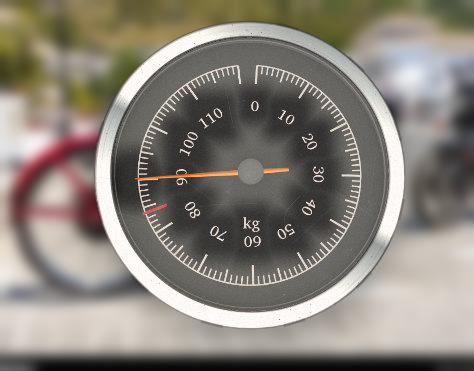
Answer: 90 kg
